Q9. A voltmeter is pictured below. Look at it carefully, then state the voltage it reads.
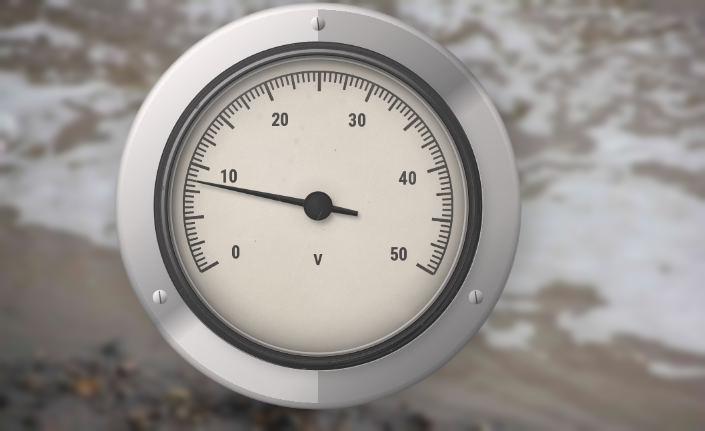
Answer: 8.5 V
